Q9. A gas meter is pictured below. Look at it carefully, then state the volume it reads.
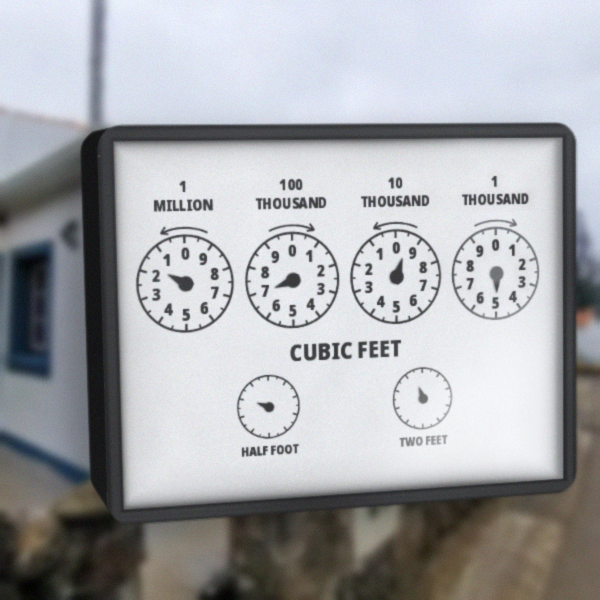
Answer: 169500 ft³
